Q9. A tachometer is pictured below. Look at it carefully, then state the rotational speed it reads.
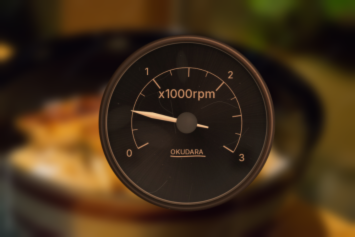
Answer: 500 rpm
